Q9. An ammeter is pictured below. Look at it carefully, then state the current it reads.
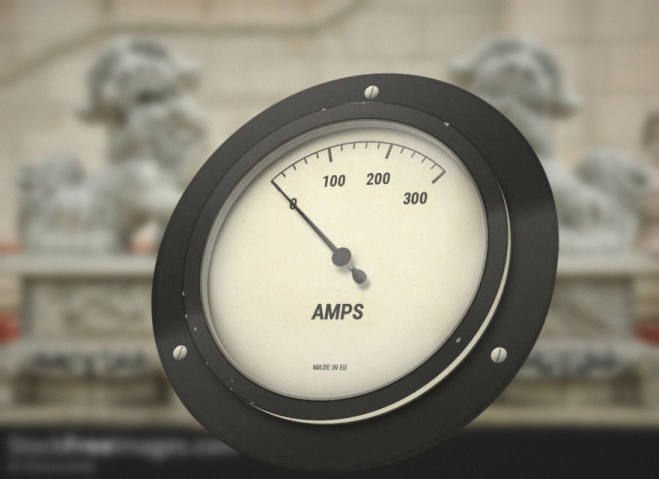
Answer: 0 A
